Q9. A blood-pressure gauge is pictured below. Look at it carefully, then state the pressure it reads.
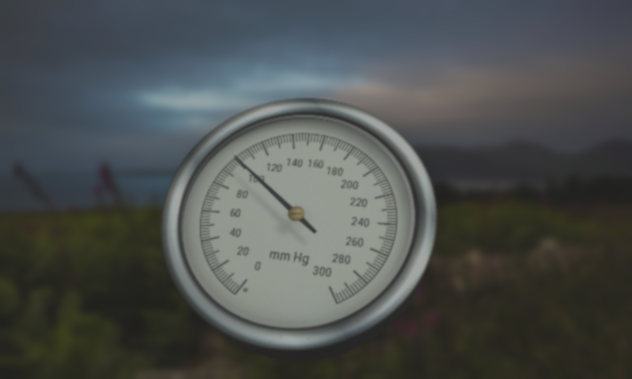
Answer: 100 mmHg
